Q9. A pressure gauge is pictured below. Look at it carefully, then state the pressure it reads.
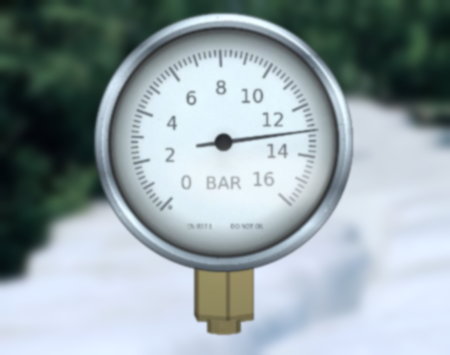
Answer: 13 bar
